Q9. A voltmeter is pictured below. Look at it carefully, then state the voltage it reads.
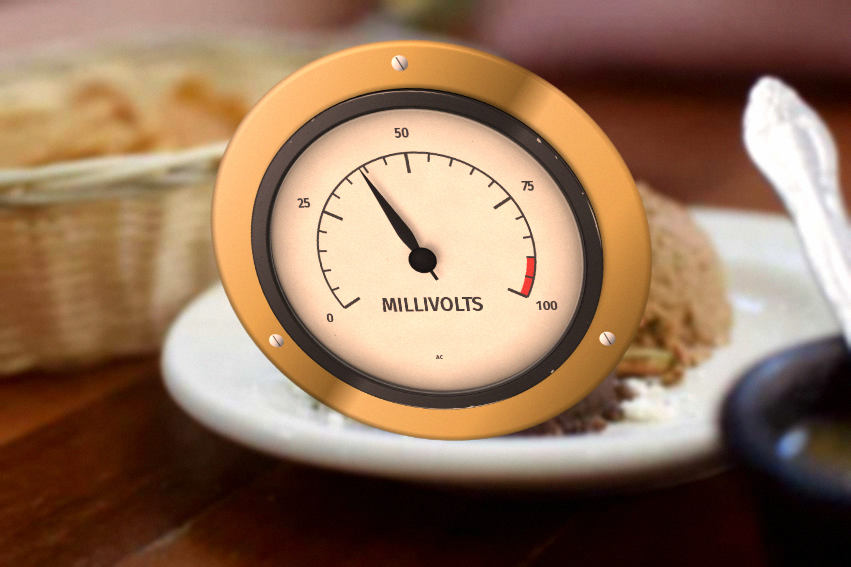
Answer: 40 mV
